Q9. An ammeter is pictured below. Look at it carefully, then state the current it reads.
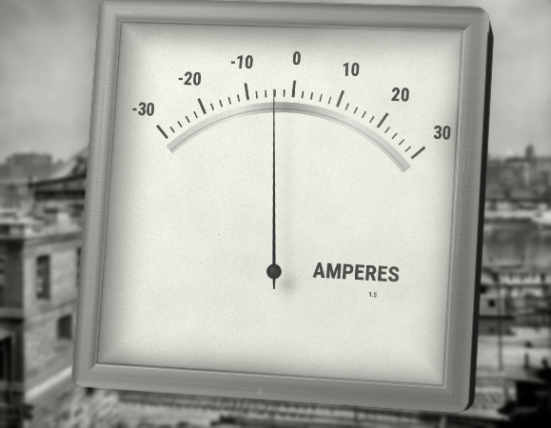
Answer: -4 A
